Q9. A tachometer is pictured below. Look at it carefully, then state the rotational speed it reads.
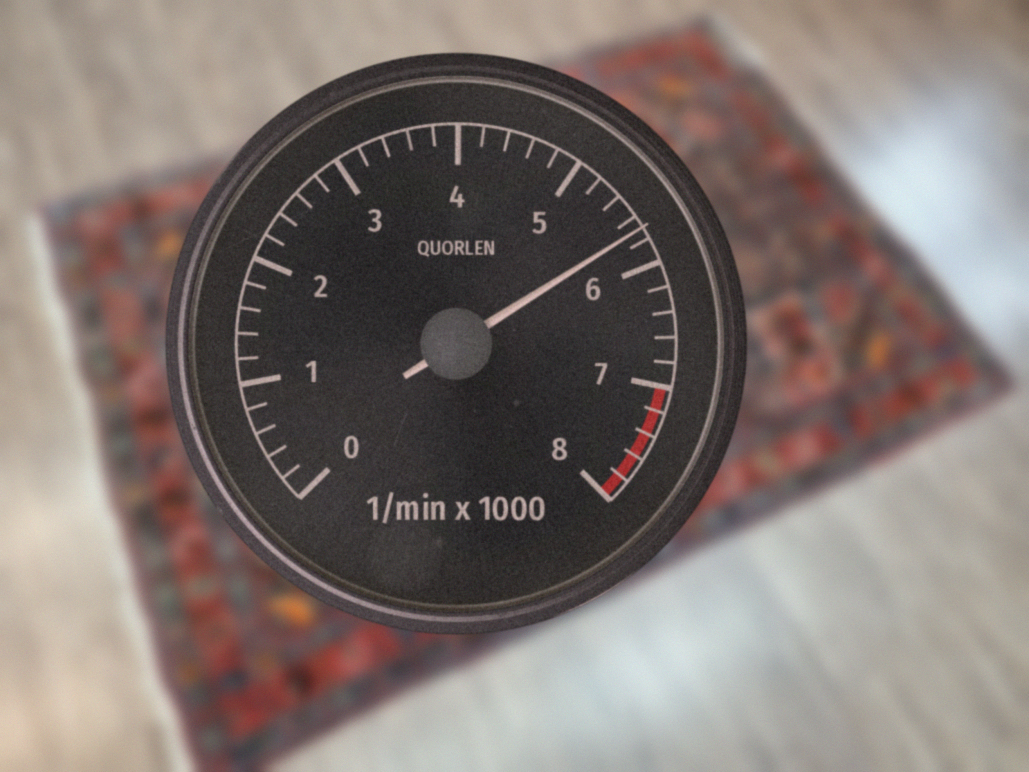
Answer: 5700 rpm
